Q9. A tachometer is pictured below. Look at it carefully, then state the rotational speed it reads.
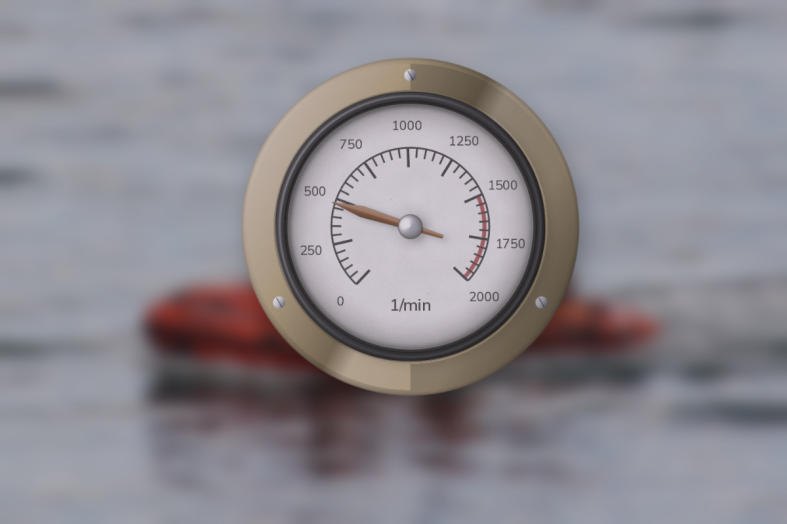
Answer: 475 rpm
